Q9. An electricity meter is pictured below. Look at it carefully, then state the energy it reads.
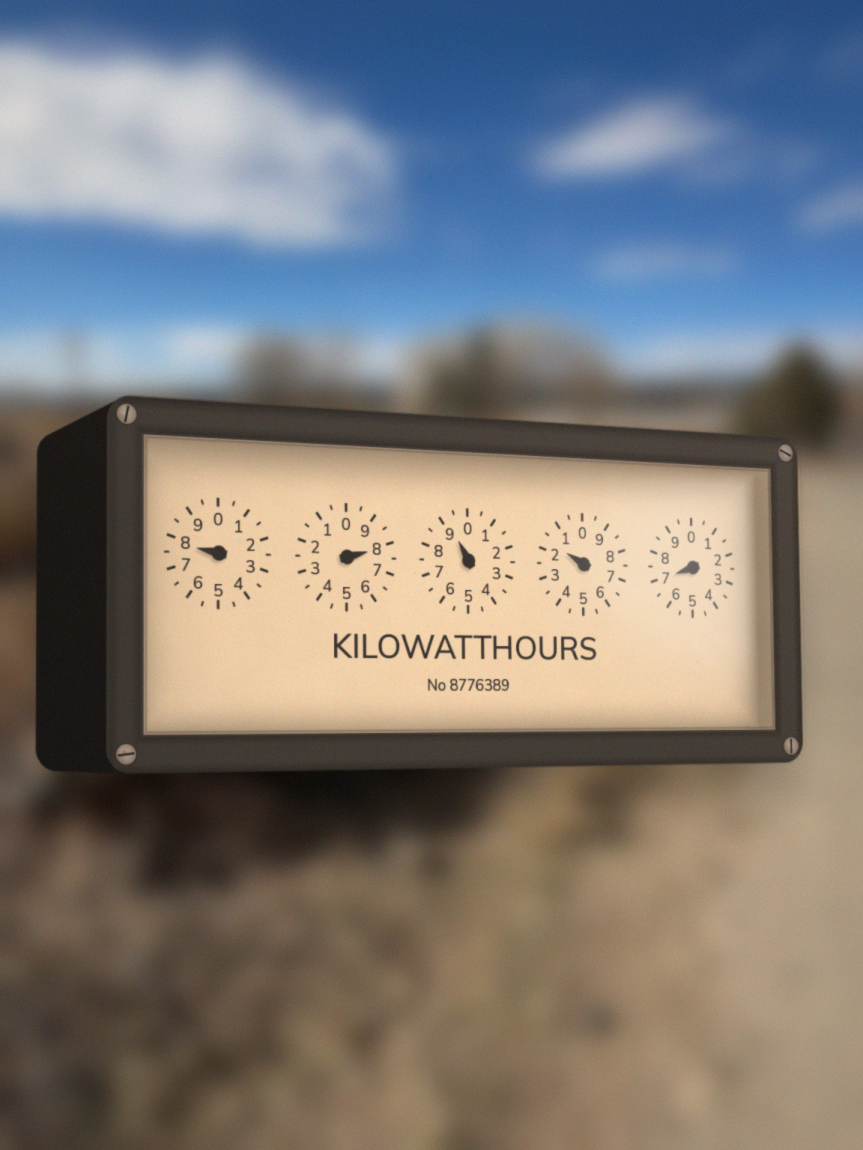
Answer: 77917 kWh
